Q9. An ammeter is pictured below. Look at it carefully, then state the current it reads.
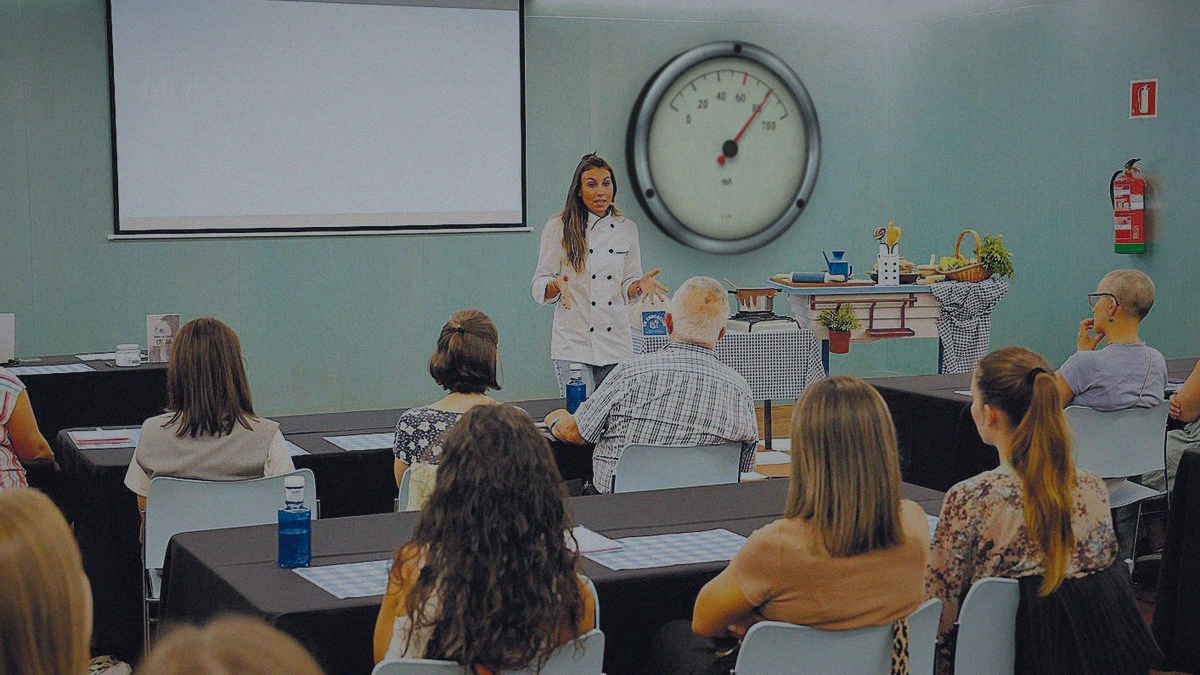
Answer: 80 mA
